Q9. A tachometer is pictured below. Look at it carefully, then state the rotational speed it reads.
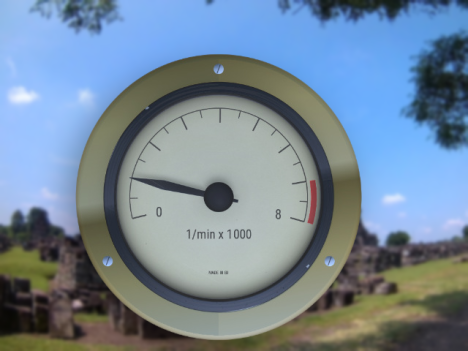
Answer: 1000 rpm
